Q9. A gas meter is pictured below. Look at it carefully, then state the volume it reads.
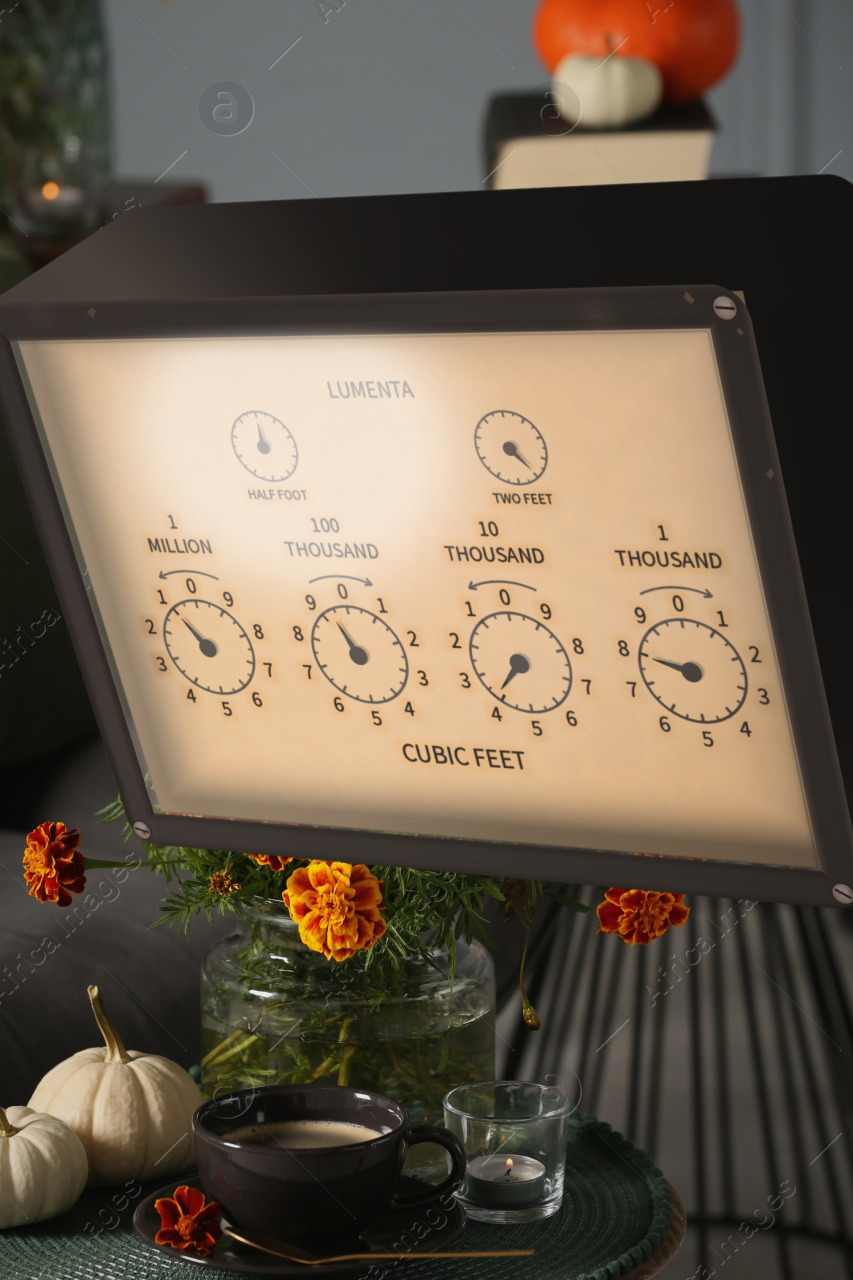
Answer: 93800 ft³
